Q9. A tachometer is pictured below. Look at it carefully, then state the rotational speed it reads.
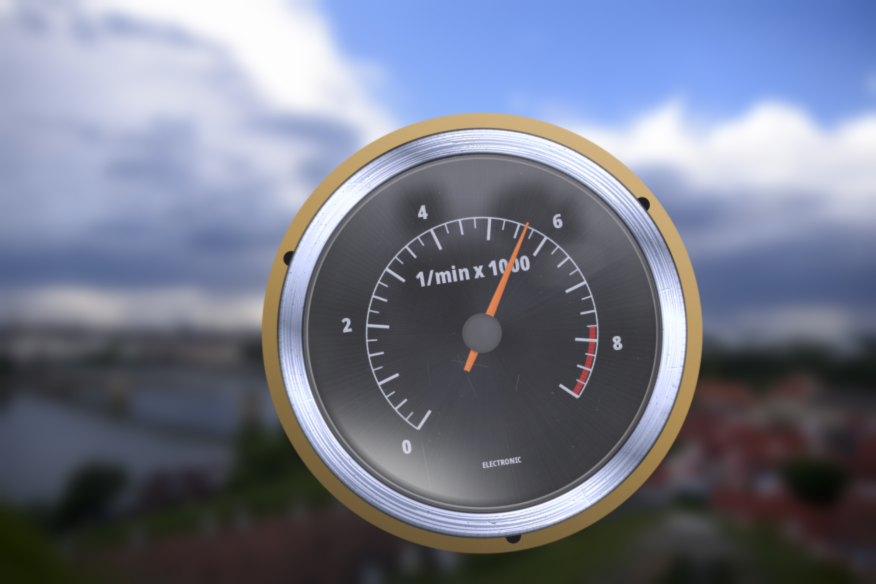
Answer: 5625 rpm
